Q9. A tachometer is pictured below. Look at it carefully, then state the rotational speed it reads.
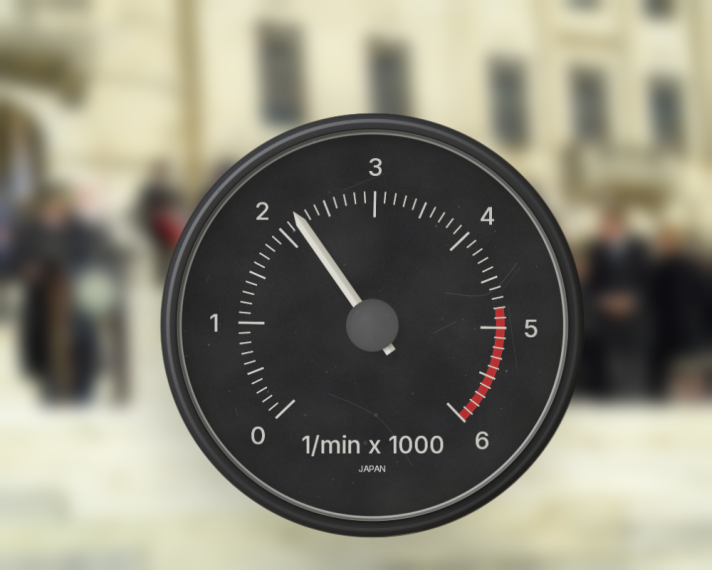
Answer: 2200 rpm
